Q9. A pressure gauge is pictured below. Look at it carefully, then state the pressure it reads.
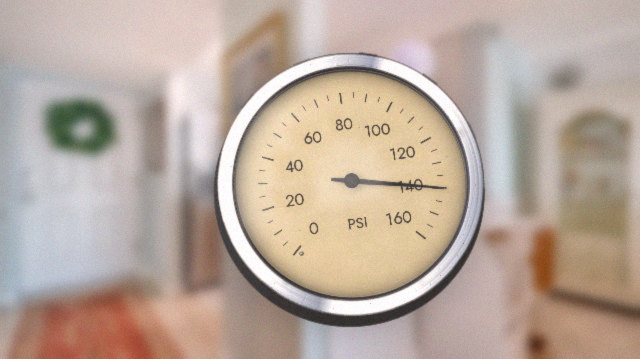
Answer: 140 psi
